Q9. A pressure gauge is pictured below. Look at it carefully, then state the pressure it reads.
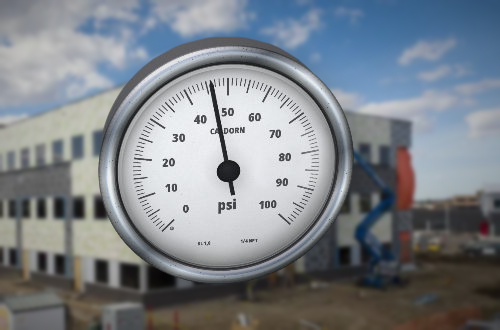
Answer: 46 psi
